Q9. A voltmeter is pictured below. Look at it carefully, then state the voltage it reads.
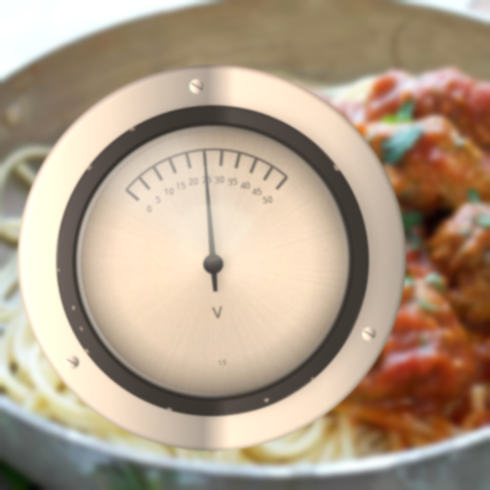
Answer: 25 V
